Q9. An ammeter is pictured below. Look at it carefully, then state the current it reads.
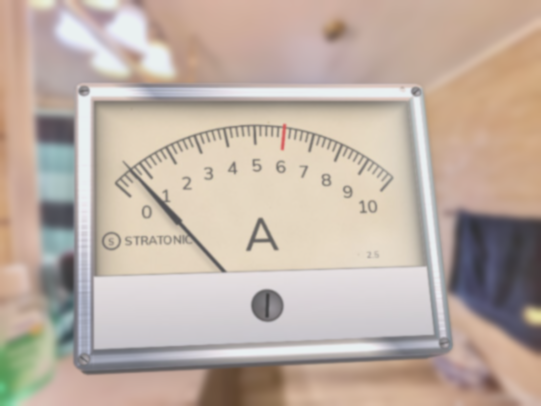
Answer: 0.6 A
